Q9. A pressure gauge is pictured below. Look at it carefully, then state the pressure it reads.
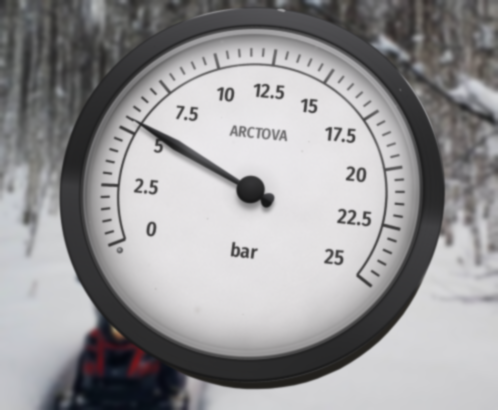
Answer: 5.5 bar
